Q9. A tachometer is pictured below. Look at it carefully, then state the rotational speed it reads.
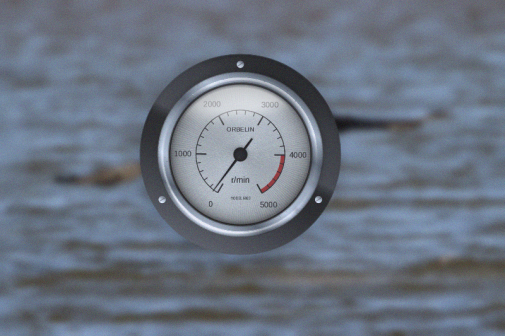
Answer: 100 rpm
